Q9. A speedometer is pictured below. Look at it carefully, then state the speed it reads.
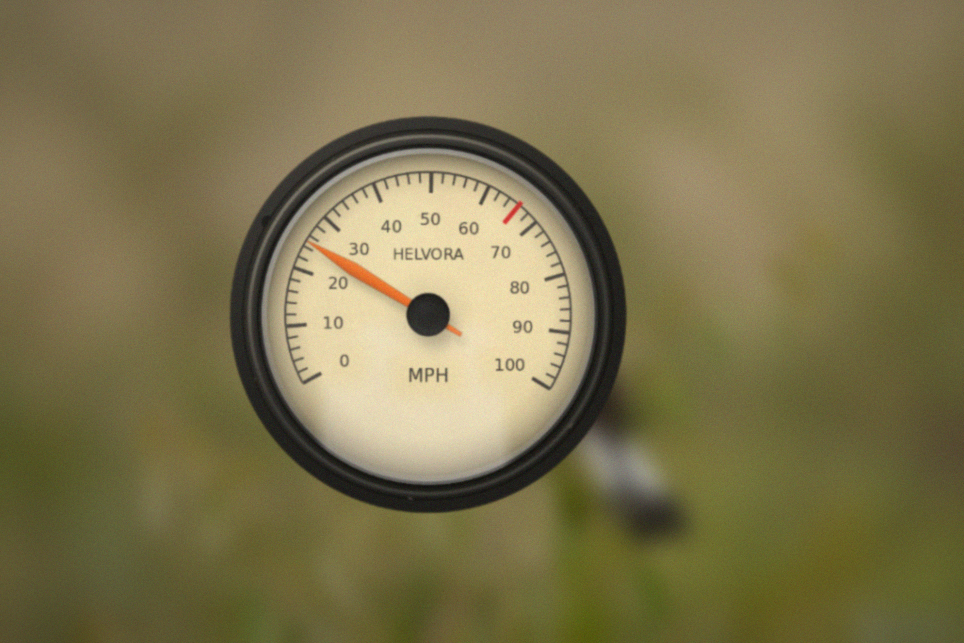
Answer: 25 mph
